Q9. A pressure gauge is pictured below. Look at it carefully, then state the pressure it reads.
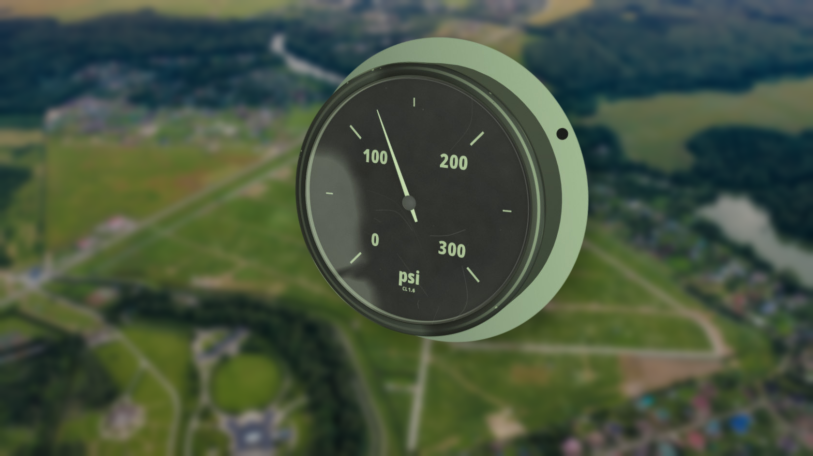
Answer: 125 psi
